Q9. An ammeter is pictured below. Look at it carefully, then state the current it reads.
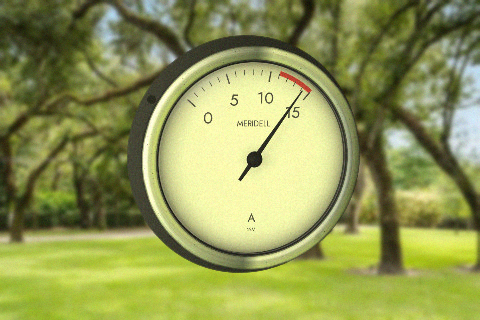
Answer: 14 A
